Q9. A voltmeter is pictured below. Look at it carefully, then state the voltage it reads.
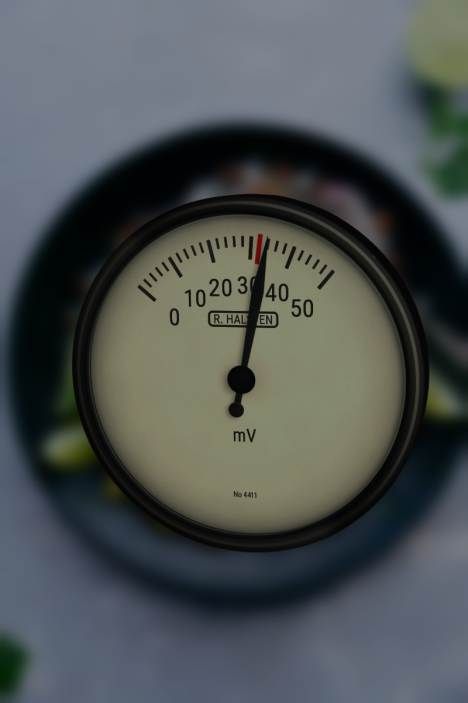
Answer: 34 mV
